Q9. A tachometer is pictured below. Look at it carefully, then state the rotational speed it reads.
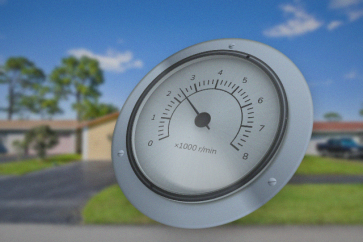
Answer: 2400 rpm
